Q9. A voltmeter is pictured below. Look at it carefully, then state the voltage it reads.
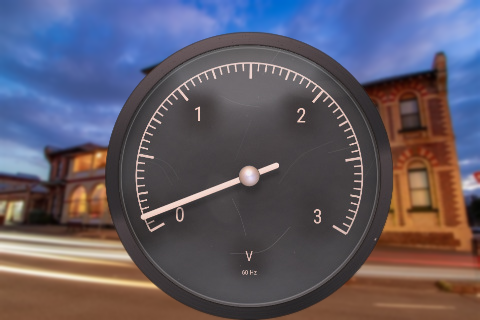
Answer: 0.1 V
